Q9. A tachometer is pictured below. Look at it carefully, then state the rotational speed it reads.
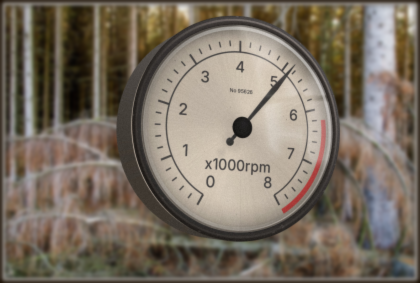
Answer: 5100 rpm
